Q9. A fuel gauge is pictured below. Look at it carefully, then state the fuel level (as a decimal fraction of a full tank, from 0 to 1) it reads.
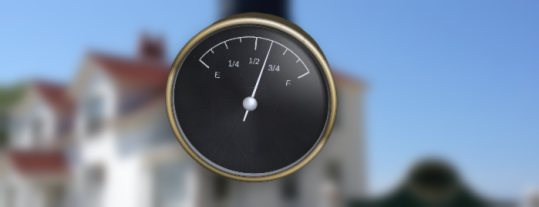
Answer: 0.625
